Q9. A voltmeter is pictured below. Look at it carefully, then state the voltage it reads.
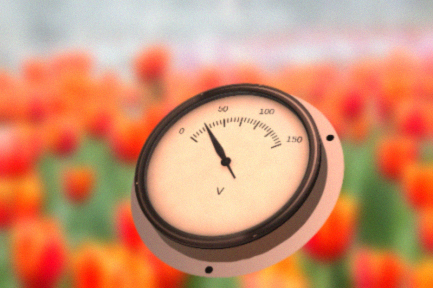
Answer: 25 V
